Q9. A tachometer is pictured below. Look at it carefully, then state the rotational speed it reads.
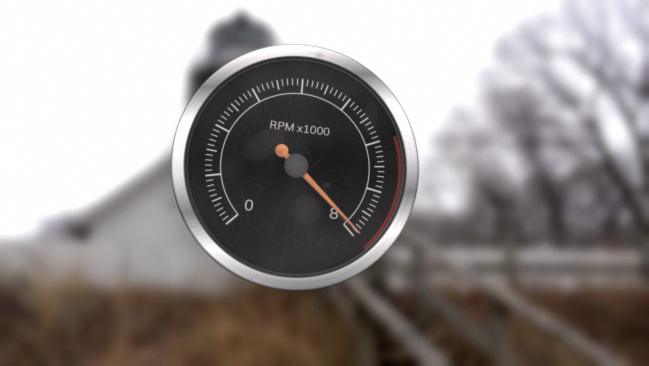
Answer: 7900 rpm
